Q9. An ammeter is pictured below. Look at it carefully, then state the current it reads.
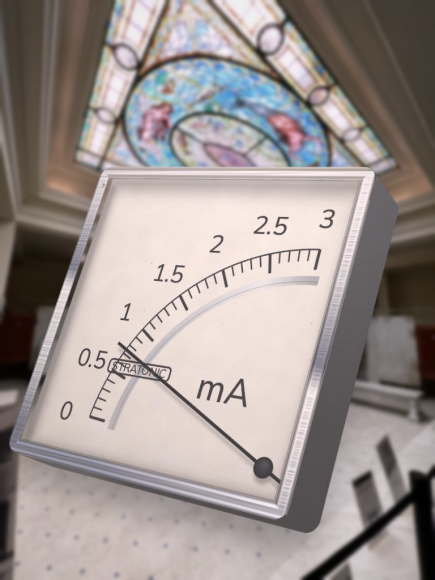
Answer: 0.75 mA
